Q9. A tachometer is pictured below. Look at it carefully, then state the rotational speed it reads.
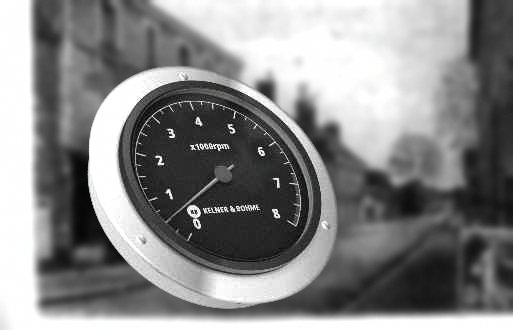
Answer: 500 rpm
